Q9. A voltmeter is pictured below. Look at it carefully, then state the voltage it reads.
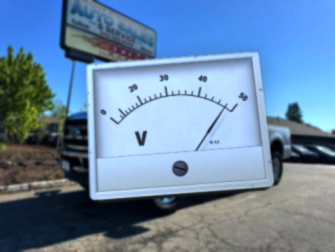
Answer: 48 V
